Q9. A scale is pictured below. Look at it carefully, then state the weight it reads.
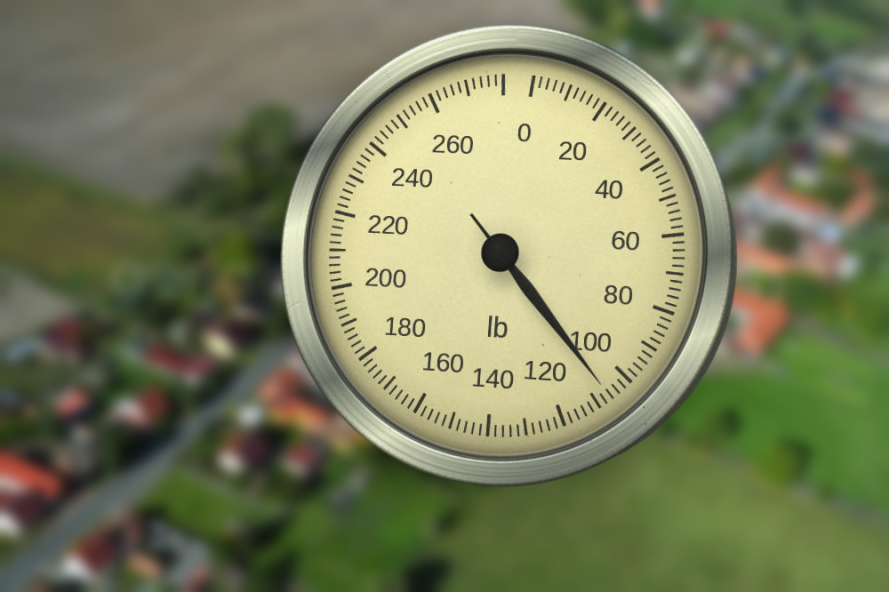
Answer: 106 lb
